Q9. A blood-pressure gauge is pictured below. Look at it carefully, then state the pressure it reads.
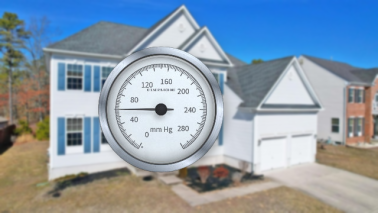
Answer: 60 mmHg
